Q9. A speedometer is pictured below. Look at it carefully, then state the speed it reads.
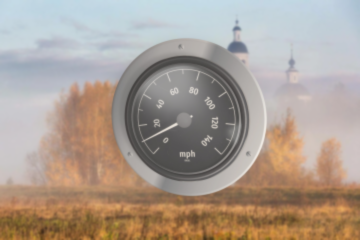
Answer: 10 mph
